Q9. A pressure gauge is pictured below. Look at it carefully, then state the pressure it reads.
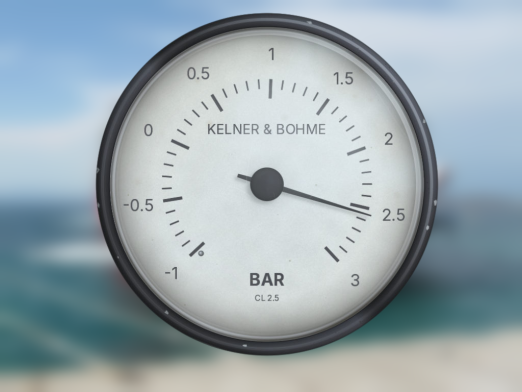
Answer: 2.55 bar
